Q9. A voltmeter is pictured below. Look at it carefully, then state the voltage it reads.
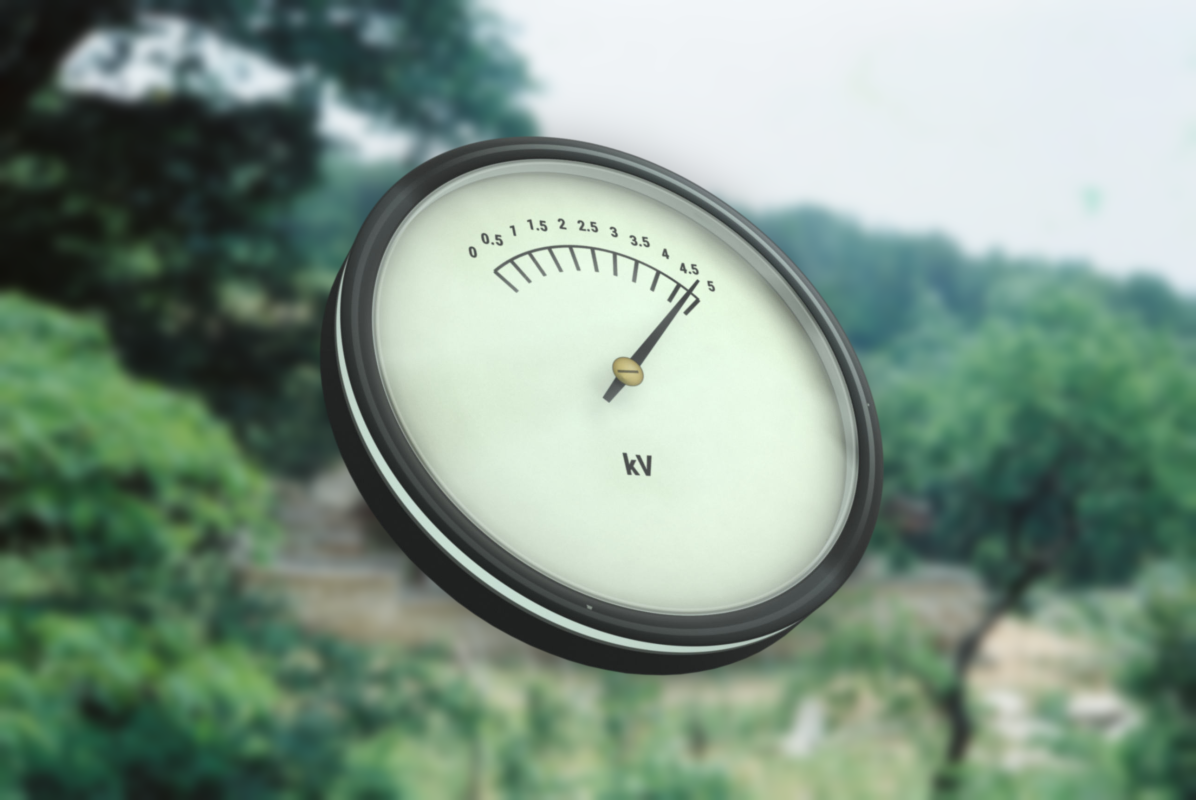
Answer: 4.75 kV
